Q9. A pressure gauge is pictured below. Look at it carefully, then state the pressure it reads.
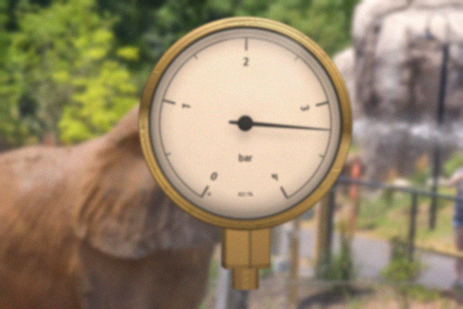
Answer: 3.25 bar
